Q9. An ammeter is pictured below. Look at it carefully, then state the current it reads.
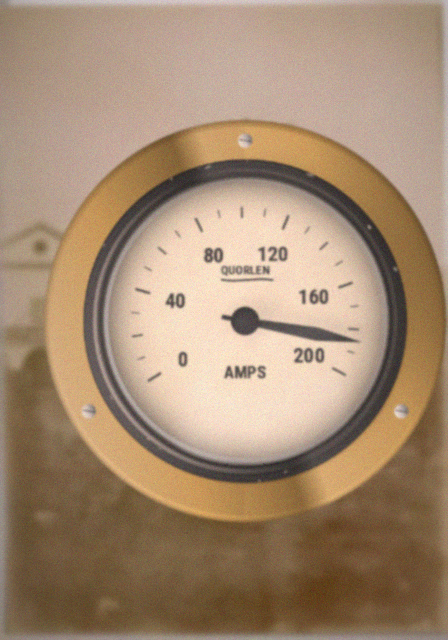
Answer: 185 A
